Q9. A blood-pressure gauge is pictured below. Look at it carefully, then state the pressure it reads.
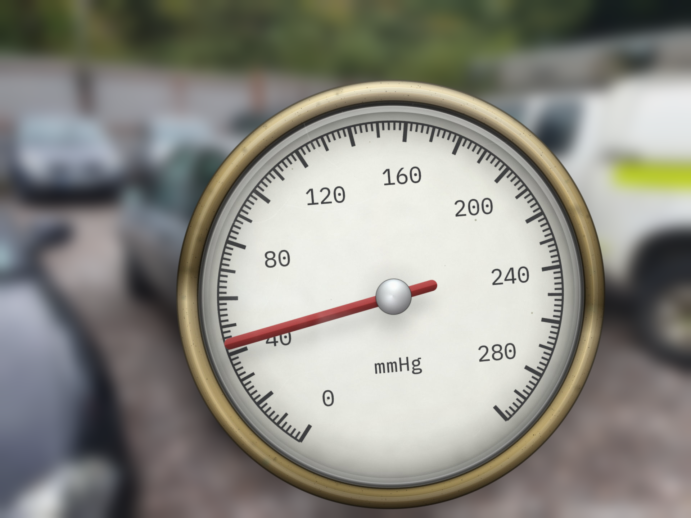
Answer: 44 mmHg
